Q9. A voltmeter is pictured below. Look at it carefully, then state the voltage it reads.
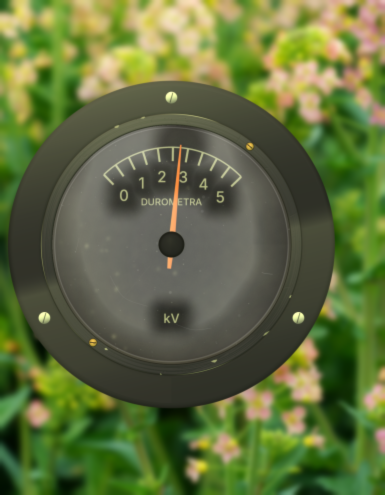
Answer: 2.75 kV
